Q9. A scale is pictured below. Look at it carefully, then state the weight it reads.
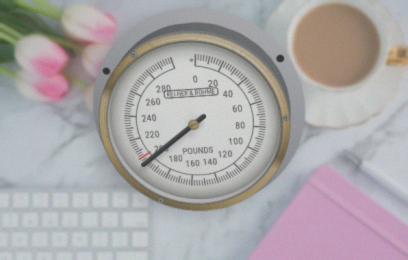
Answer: 200 lb
